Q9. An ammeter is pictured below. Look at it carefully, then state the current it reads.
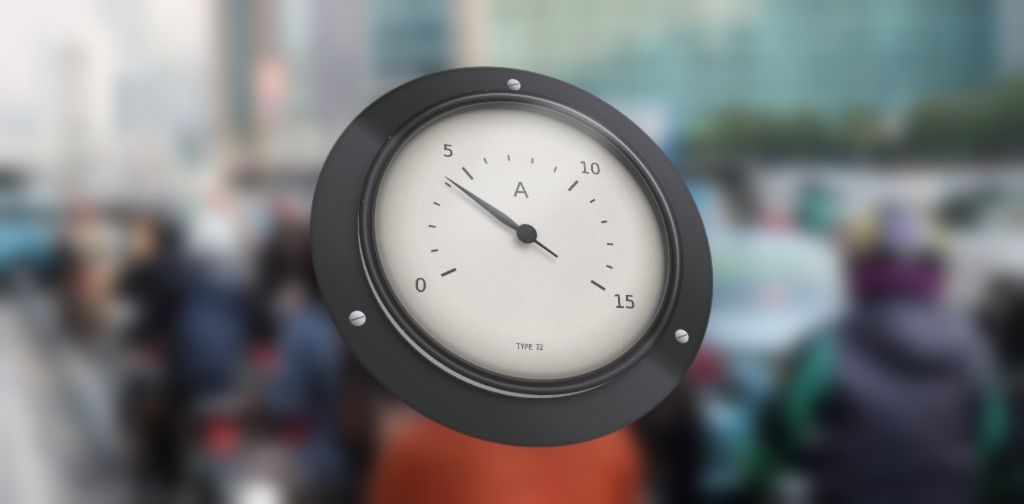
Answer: 4 A
